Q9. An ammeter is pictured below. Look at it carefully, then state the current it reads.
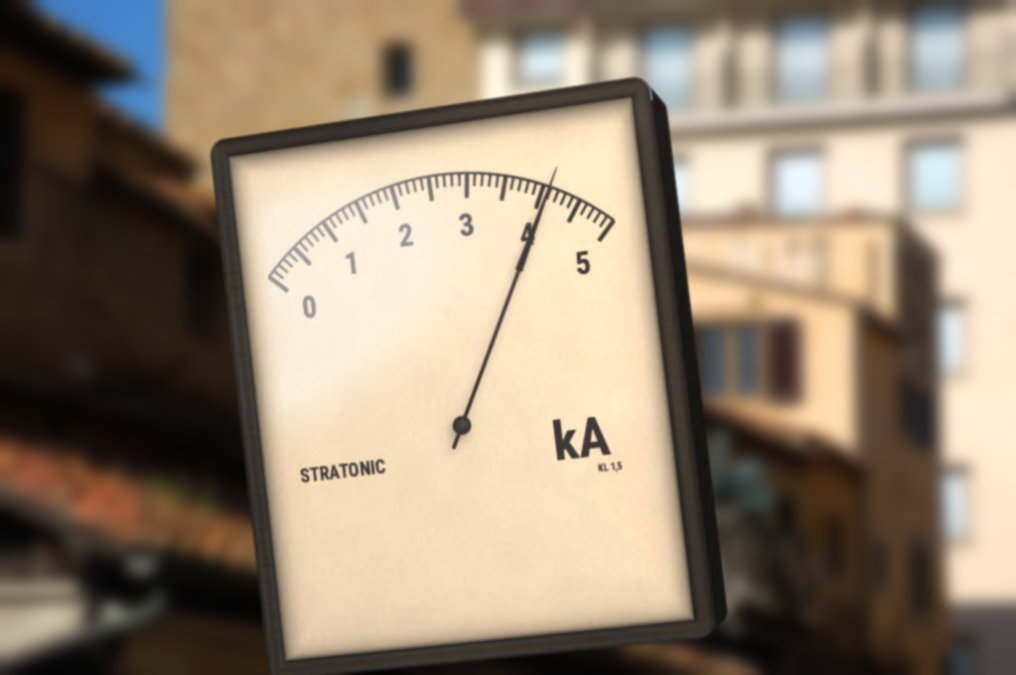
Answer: 4.1 kA
